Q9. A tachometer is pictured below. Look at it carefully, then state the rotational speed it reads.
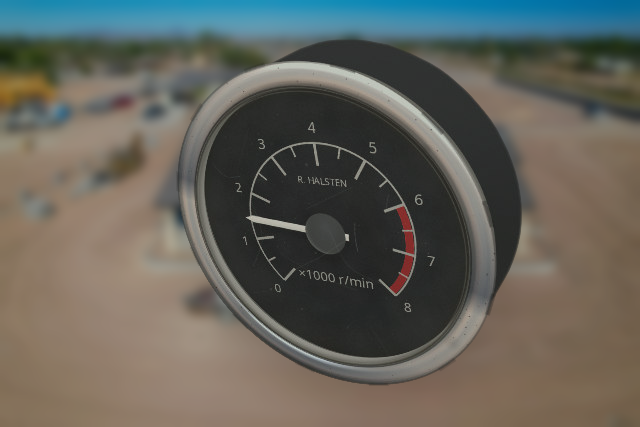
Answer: 1500 rpm
